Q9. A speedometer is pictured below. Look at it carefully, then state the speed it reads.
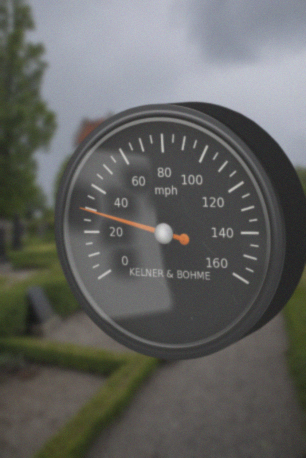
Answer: 30 mph
